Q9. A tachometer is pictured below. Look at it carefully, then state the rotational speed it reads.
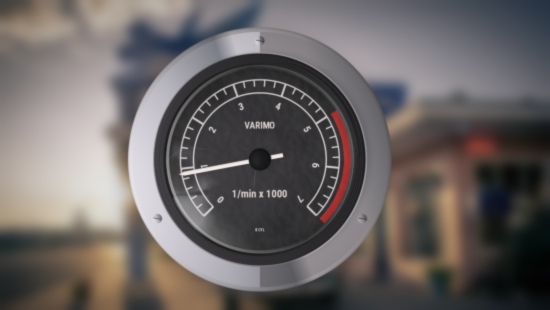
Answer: 900 rpm
